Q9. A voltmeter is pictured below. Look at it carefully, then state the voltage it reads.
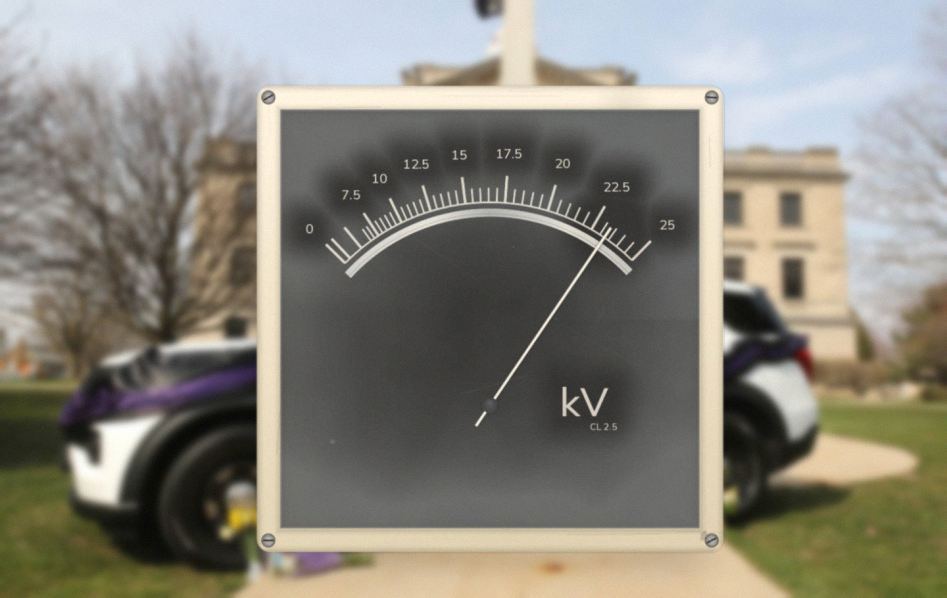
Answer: 23.25 kV
